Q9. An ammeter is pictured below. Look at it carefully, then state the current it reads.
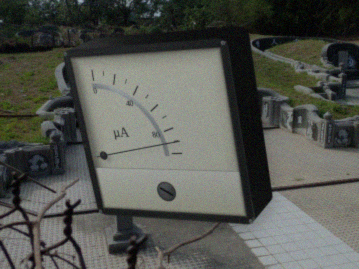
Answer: 90 µA
